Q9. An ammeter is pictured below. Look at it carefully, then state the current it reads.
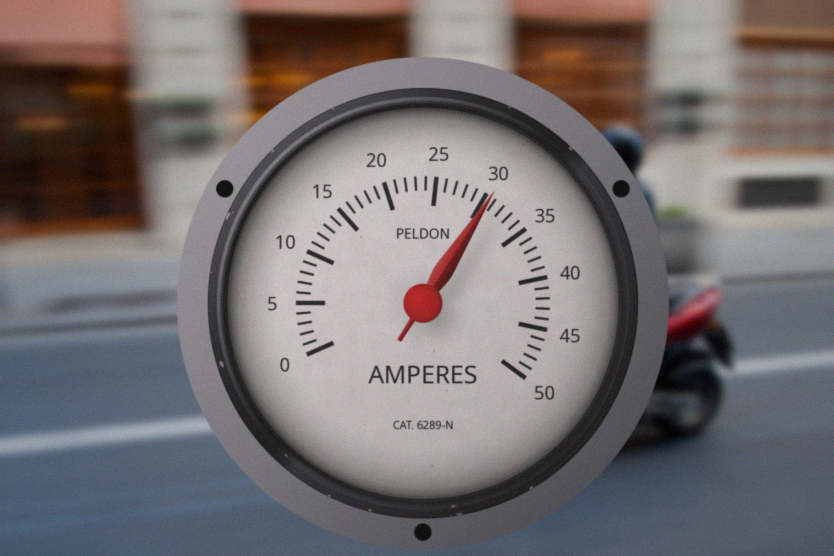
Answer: 30.5 A
